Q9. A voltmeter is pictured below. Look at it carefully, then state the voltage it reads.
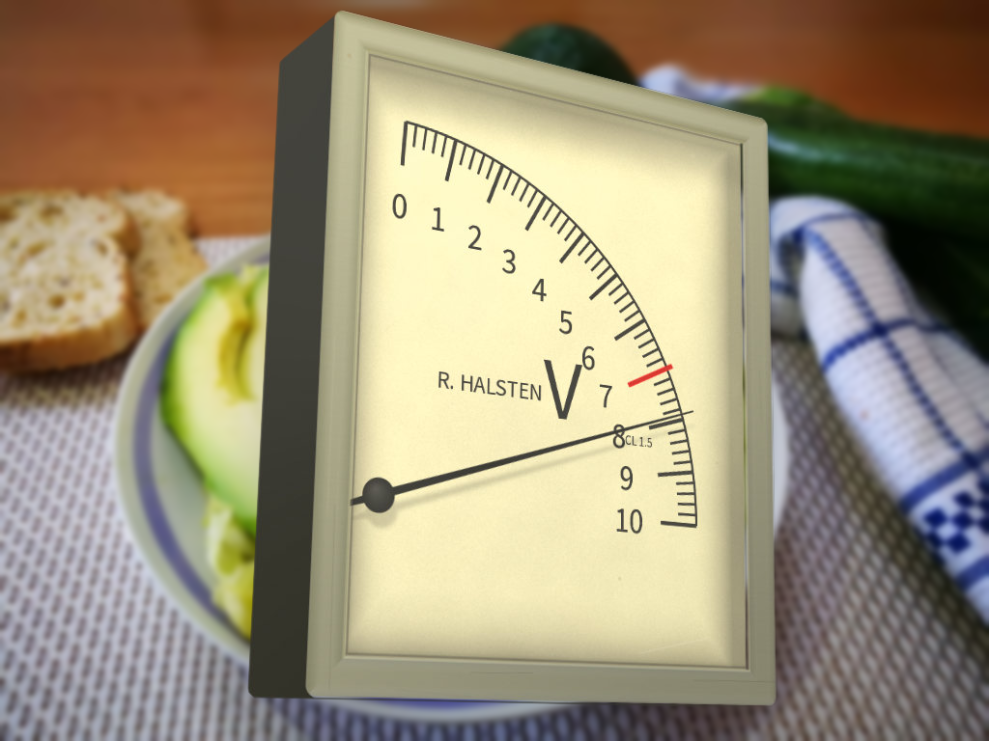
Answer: 7.9 V
